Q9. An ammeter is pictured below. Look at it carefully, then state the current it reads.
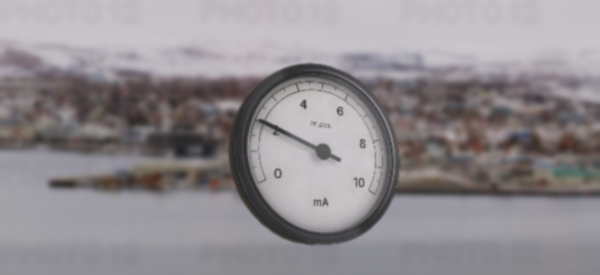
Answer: 2 mA
